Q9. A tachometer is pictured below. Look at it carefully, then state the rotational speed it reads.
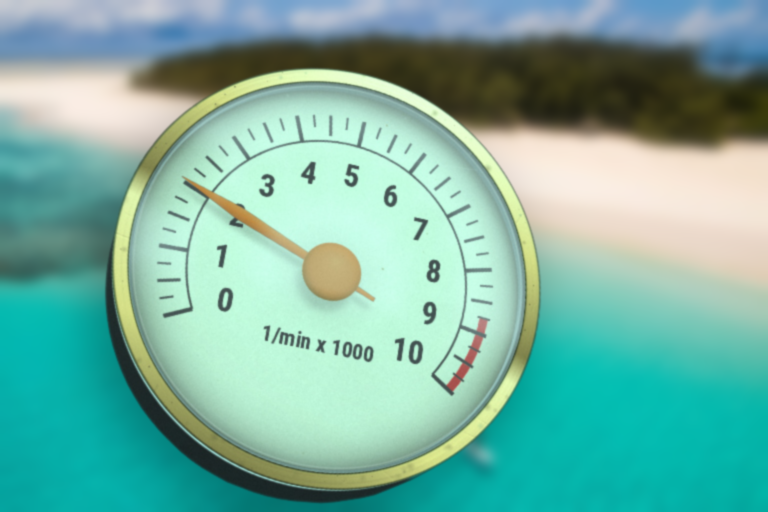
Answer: 2000 rpm
